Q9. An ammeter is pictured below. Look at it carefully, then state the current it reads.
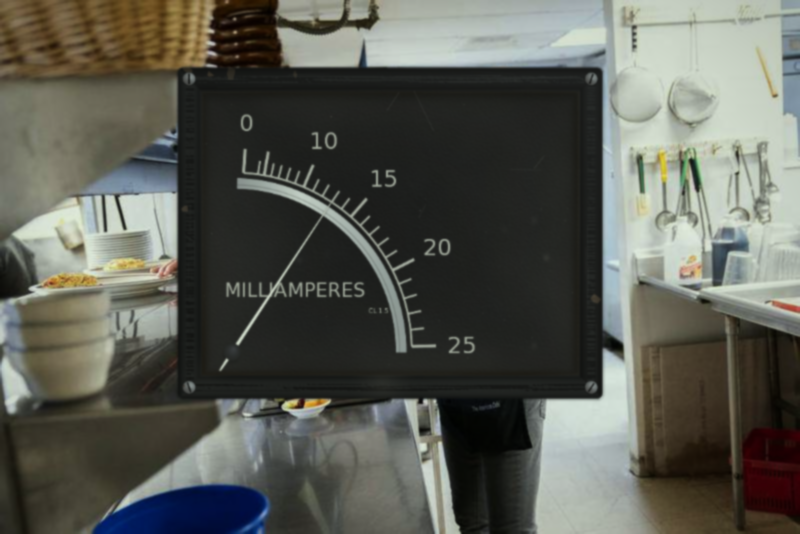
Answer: 13 mA
